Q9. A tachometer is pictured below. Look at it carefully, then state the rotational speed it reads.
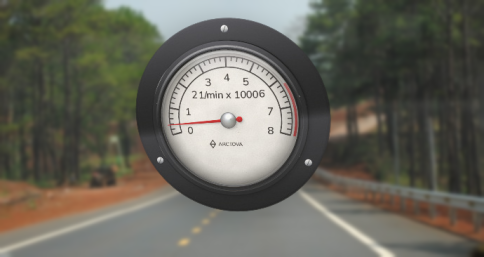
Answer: 400 rpm
